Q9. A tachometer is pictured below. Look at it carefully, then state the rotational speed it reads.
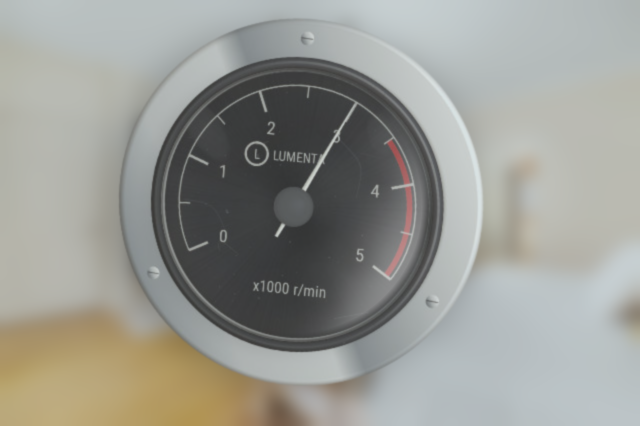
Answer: 3000 rpm
